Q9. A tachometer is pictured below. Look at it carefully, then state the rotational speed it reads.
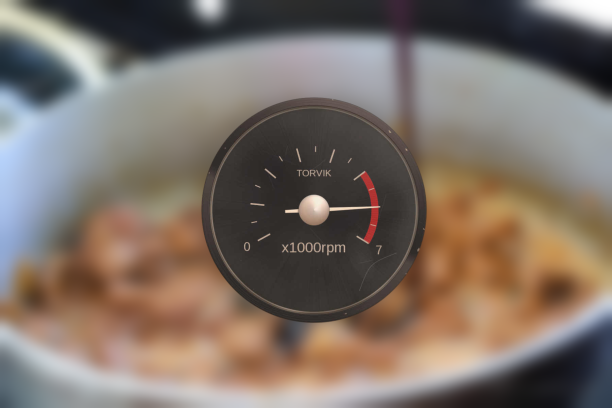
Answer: 6000 rpm
